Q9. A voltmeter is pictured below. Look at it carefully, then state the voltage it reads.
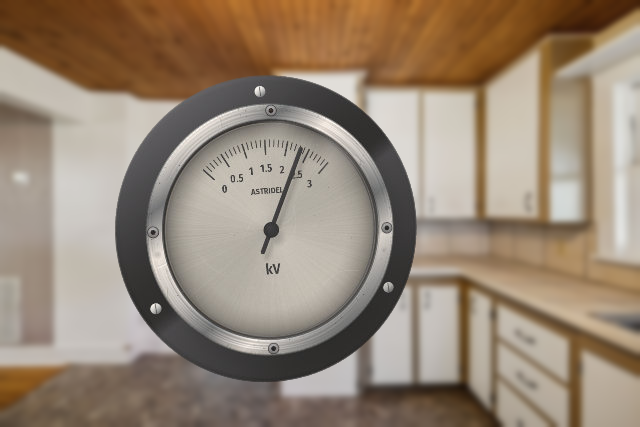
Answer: 2.3 kV
